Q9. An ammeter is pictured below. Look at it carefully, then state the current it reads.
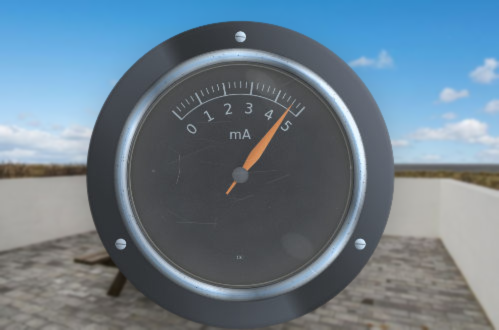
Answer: 4.6 mA
